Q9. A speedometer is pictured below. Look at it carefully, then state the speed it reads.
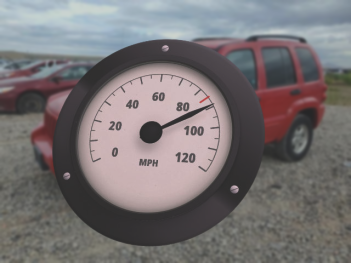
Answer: 90 mph
